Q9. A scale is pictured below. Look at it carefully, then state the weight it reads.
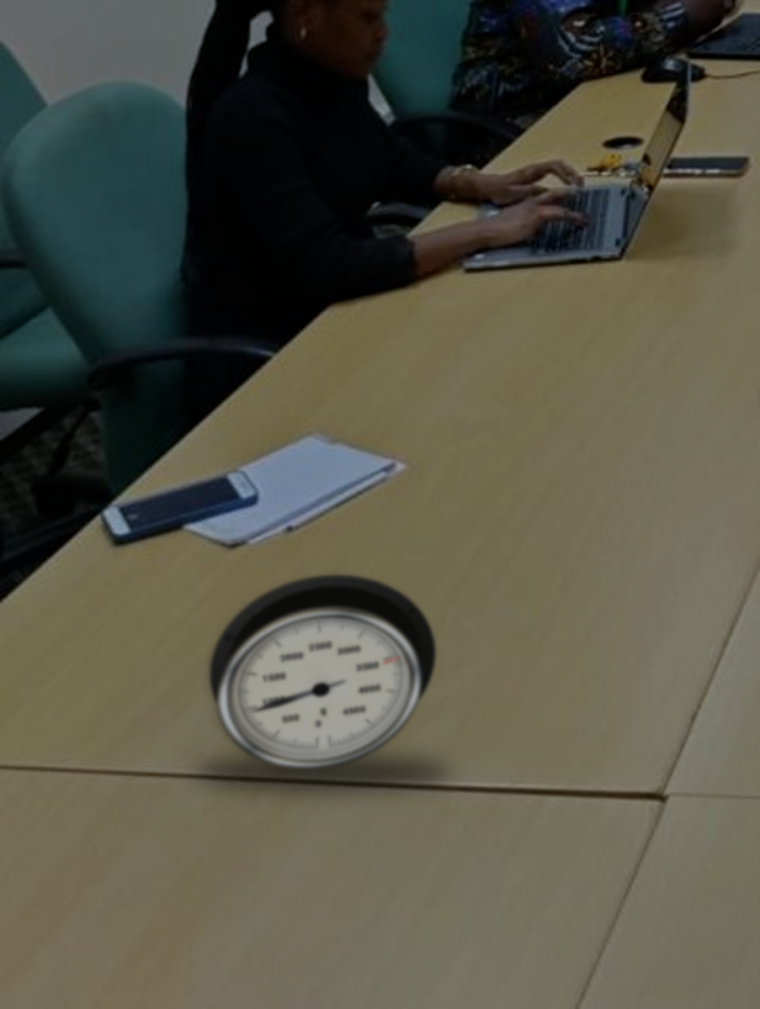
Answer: 1000 g
